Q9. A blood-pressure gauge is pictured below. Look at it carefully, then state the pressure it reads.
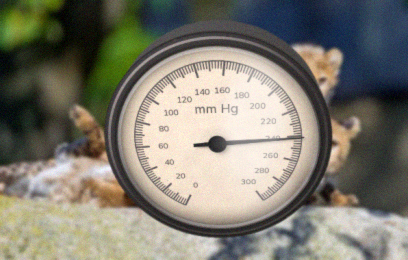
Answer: 240 mmHg
